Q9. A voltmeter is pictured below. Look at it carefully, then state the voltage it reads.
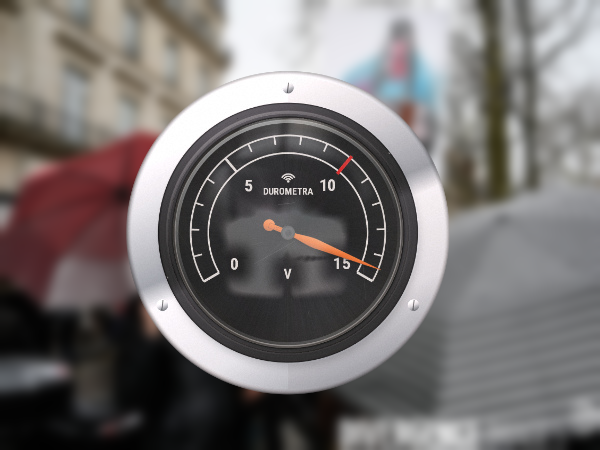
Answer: 14.5 V
